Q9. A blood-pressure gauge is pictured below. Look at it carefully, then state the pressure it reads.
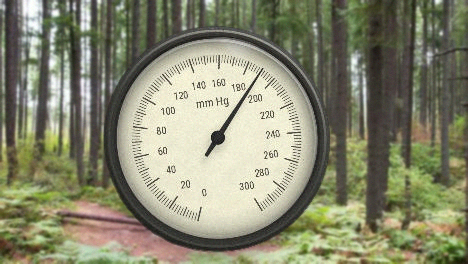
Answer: 190 mmHg
